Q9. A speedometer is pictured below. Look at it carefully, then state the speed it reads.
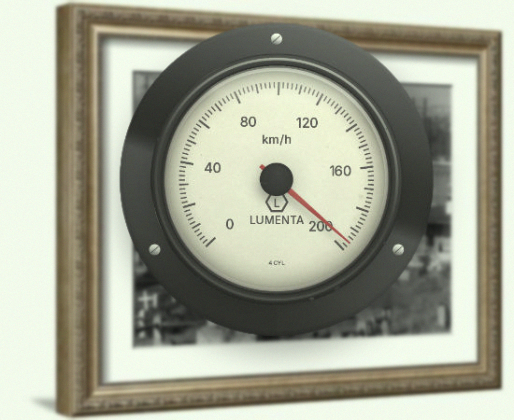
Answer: 196 km/h
